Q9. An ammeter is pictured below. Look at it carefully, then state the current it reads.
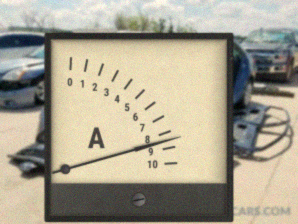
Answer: 8.5 A
